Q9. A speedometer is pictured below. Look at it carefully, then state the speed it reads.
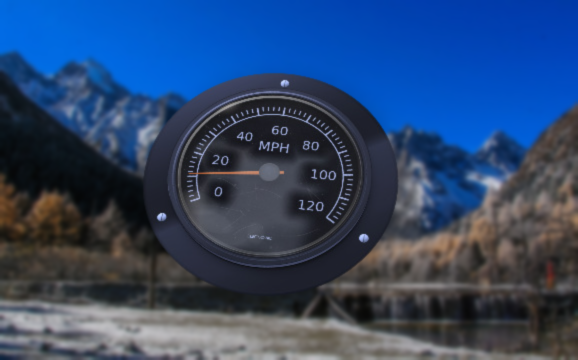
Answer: 10 mph
